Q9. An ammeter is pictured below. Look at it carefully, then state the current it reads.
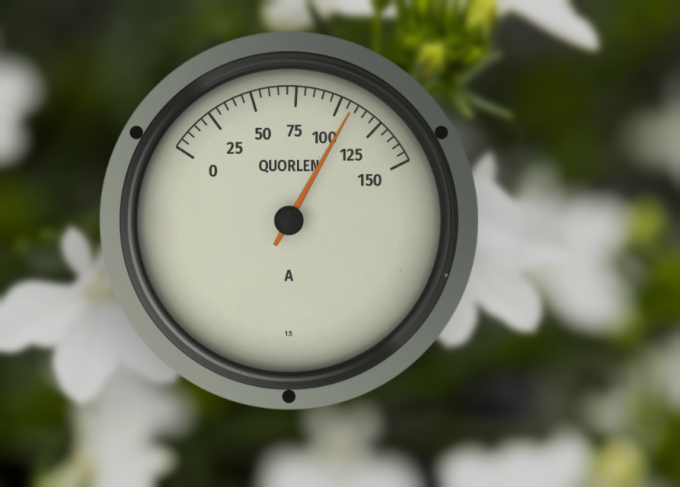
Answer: 107.5 A
